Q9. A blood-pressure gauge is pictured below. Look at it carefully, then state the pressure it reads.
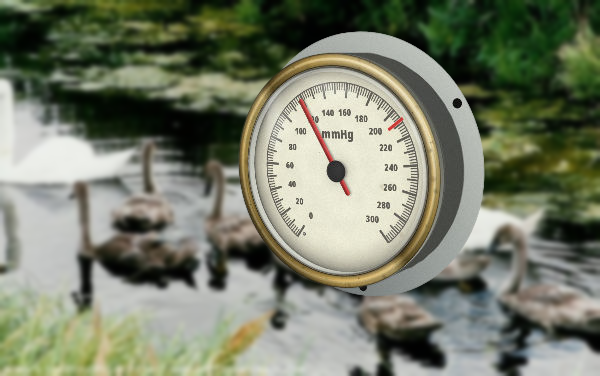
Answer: 120 mmHg
